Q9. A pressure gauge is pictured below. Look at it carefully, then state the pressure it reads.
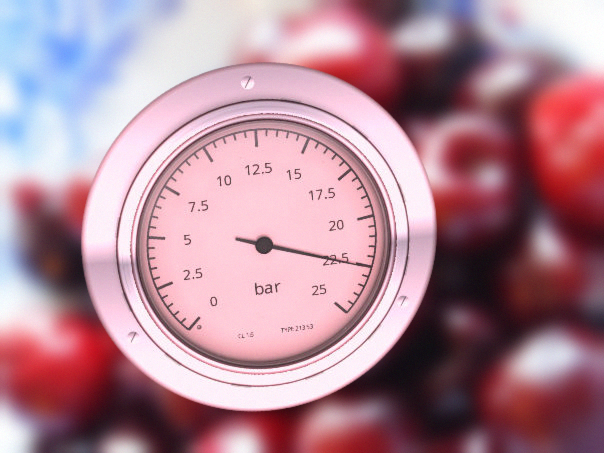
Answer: 22.5 bar
